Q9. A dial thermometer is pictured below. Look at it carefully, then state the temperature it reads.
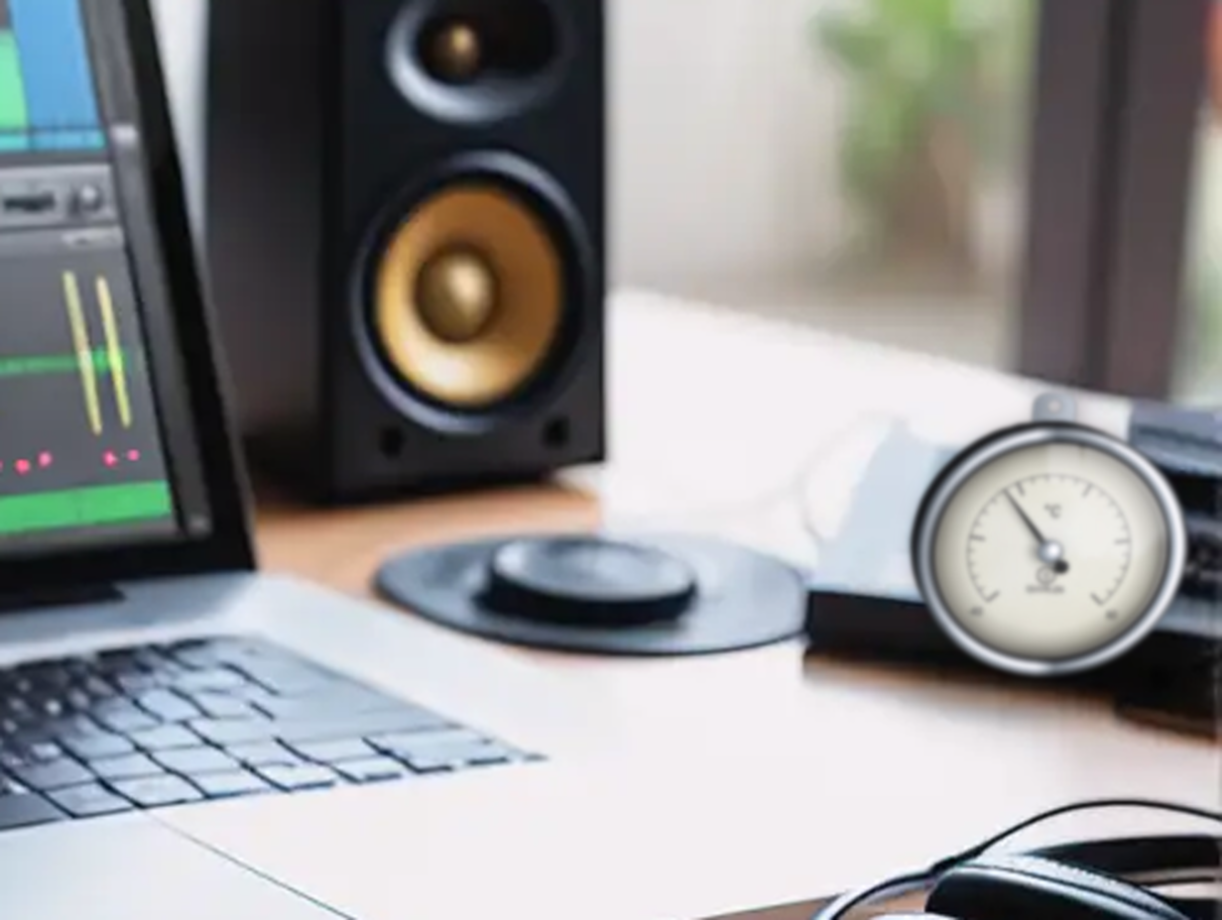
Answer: -4 °C
